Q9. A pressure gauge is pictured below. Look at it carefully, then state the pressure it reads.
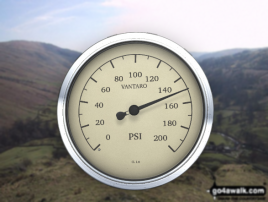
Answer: 150 psi
